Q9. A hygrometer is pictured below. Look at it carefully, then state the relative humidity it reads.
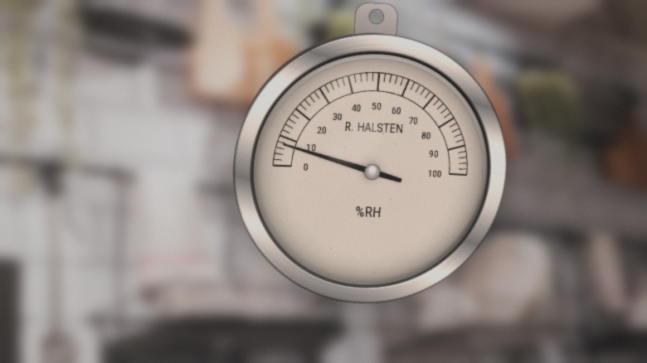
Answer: 8 %
